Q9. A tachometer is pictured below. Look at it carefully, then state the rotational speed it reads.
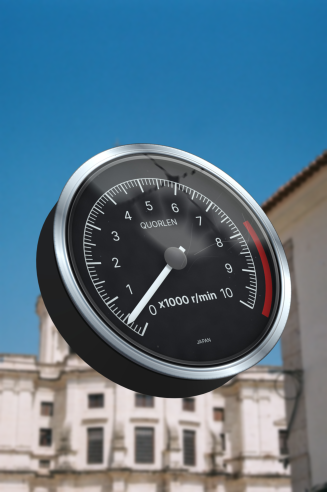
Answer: 400 rpm
